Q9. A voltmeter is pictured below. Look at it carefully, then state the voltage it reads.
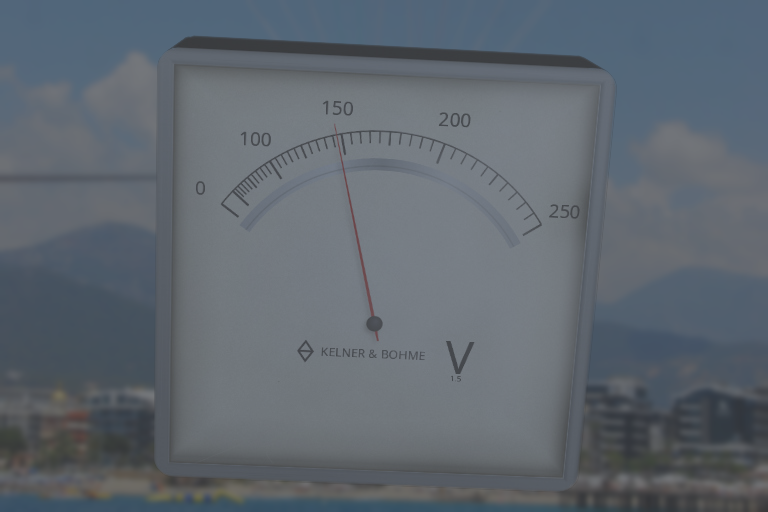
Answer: 147.5 V
